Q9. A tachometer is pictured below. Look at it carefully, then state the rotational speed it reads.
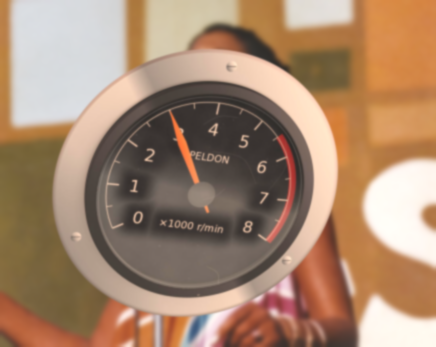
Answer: 3000 rpm
